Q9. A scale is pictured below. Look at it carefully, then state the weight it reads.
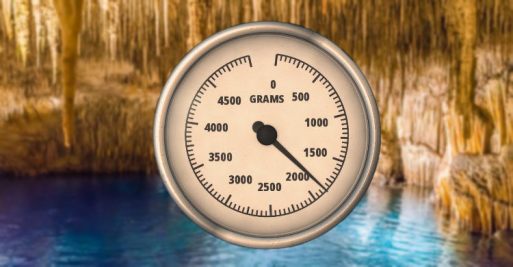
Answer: 1850 g
